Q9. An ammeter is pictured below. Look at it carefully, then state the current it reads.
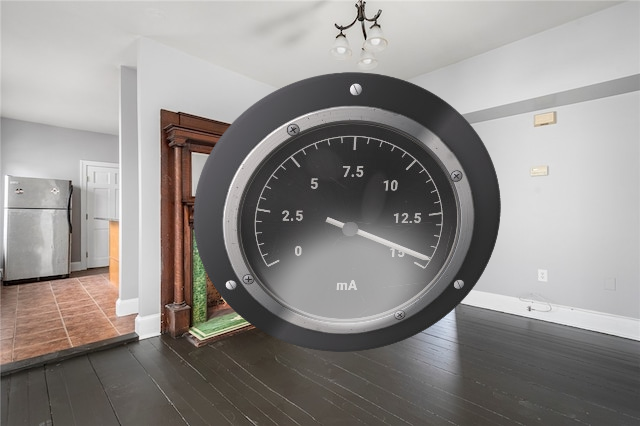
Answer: 14.5 mA
